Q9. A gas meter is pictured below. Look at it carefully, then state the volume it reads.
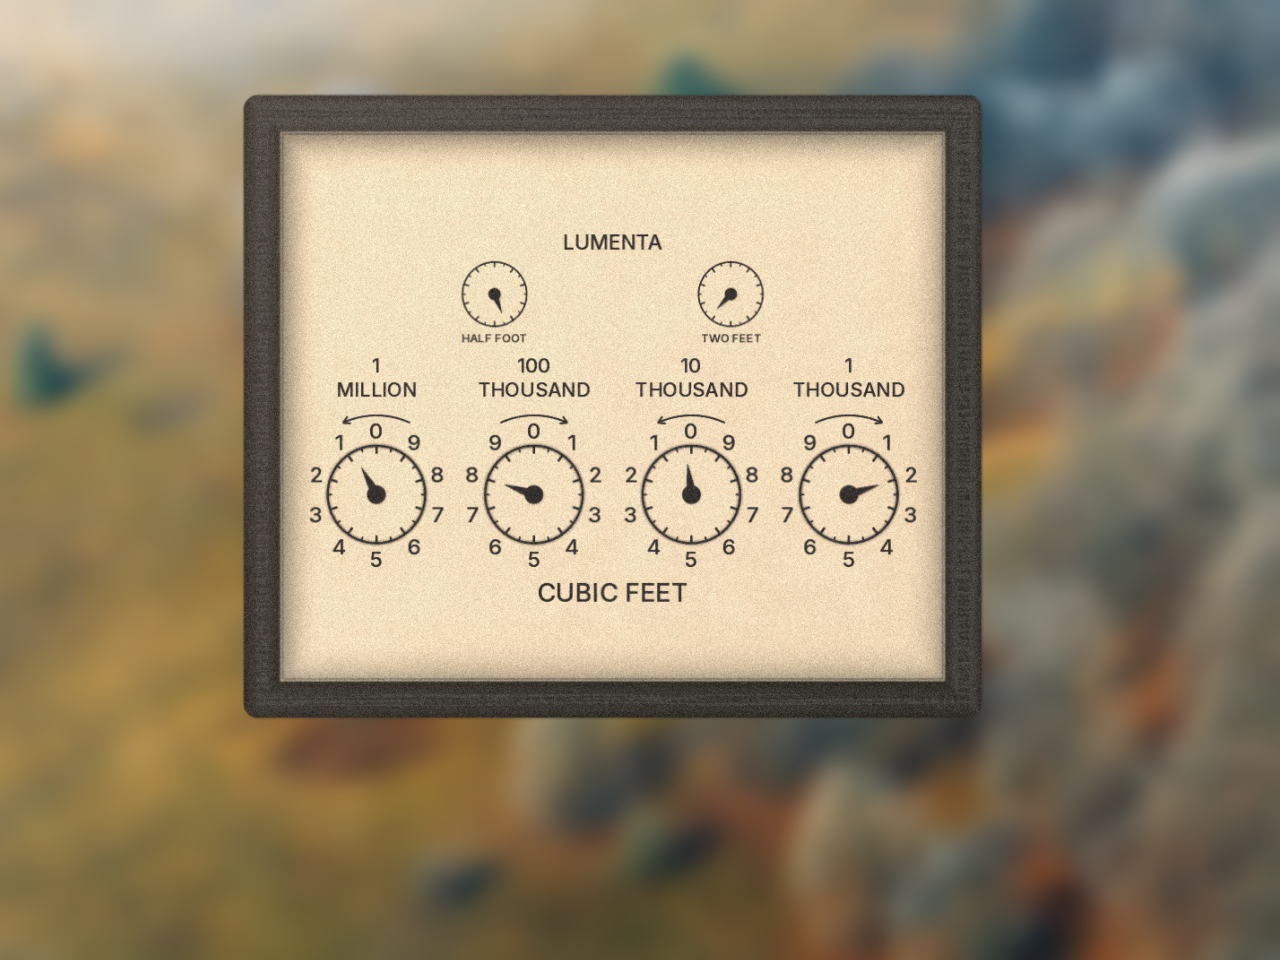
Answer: 80200 ft³
